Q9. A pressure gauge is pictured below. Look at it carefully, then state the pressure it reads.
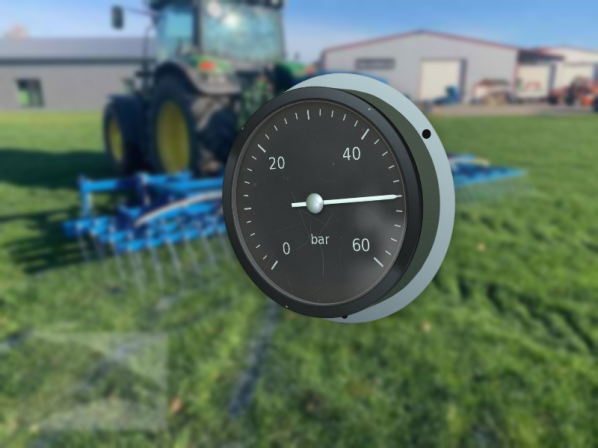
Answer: 50 bar
